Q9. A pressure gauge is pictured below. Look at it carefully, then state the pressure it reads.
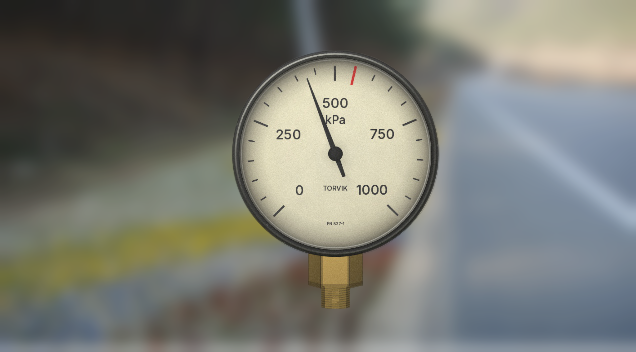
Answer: 425 kPa
